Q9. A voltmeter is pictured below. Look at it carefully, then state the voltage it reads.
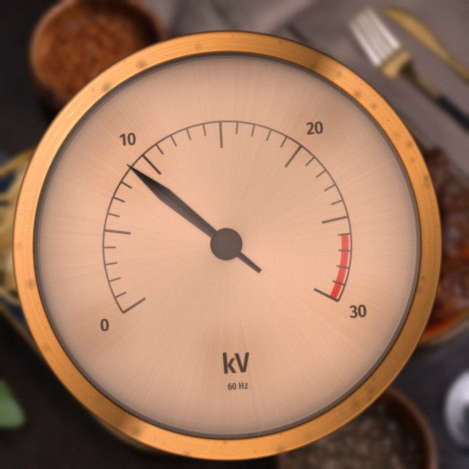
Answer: 9 kV
